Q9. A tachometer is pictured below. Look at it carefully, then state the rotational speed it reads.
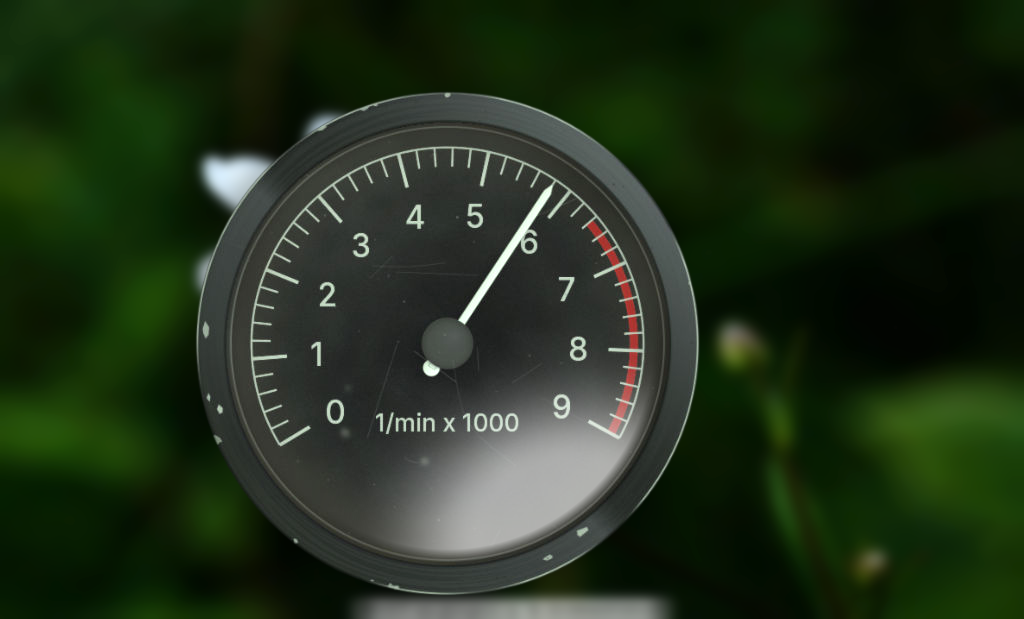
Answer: 5800 rpm
